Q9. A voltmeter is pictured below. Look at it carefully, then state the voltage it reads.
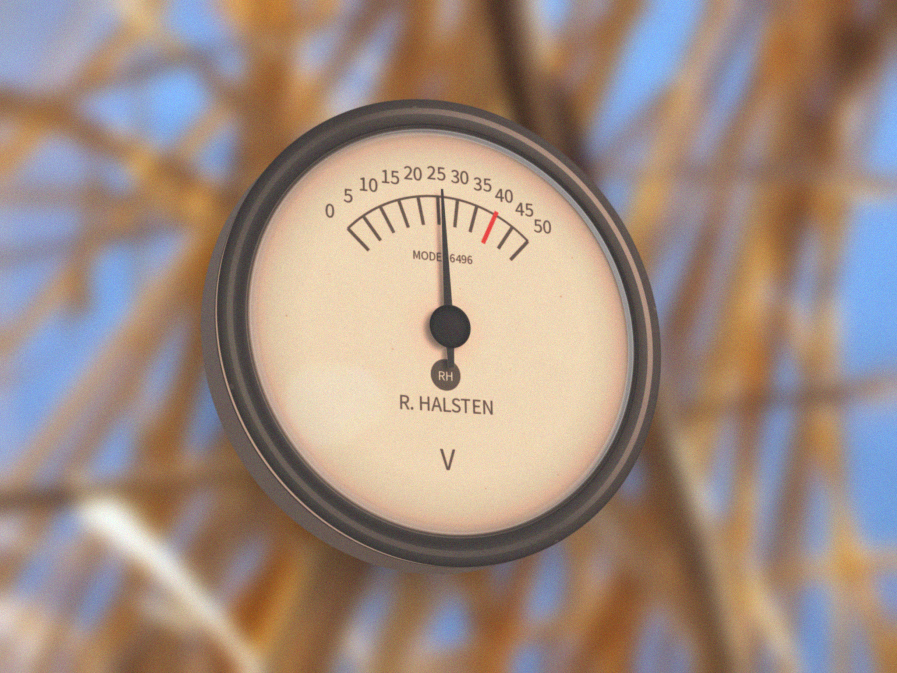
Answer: 25 V
